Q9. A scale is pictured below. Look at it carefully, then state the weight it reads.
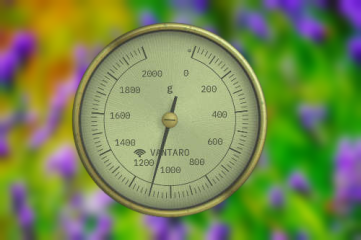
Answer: 1100 g
